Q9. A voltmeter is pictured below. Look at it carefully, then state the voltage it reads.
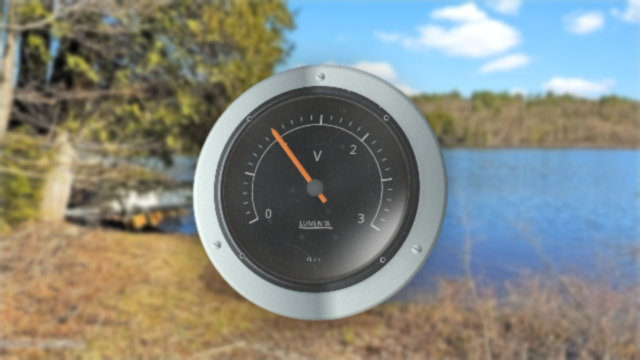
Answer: 1 V
